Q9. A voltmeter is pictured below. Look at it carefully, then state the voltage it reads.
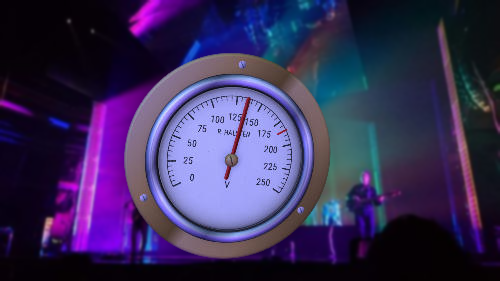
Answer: 135 V
